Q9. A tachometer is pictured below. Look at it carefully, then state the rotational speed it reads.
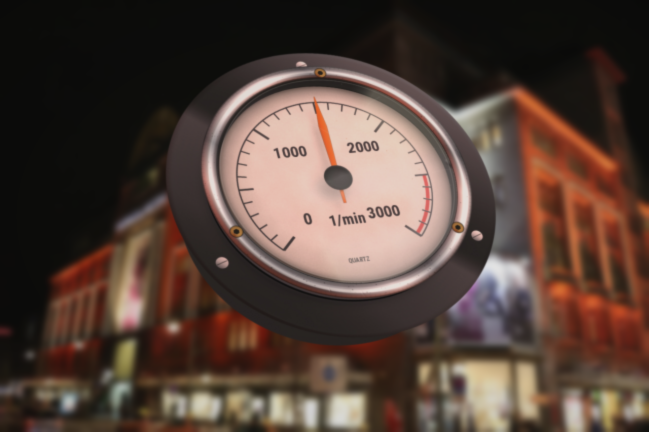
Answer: 1500 rpm
